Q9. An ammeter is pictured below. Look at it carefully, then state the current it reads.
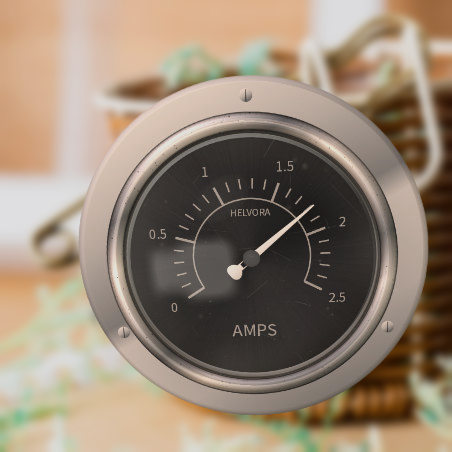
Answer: 1.8 A
